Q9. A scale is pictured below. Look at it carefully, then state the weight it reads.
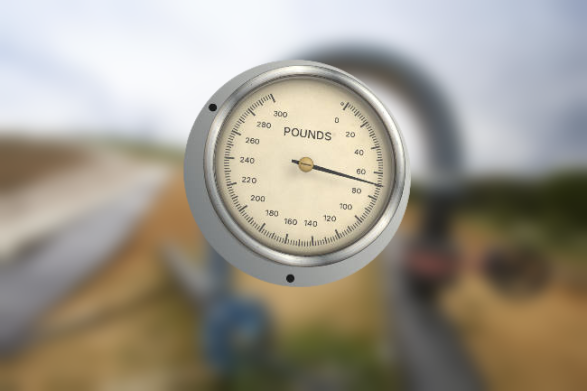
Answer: 70 lb
